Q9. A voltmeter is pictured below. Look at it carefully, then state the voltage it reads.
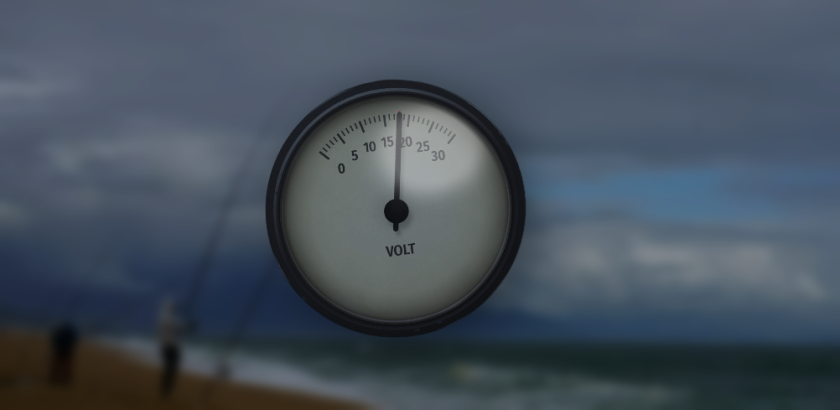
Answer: 18 V
